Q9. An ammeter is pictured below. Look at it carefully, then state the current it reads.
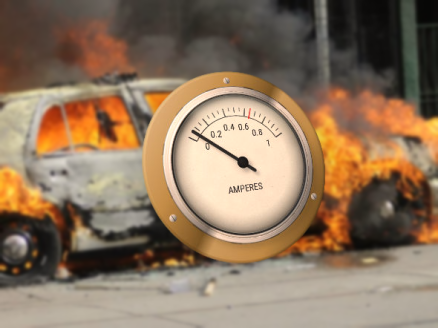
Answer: 0.05 A
